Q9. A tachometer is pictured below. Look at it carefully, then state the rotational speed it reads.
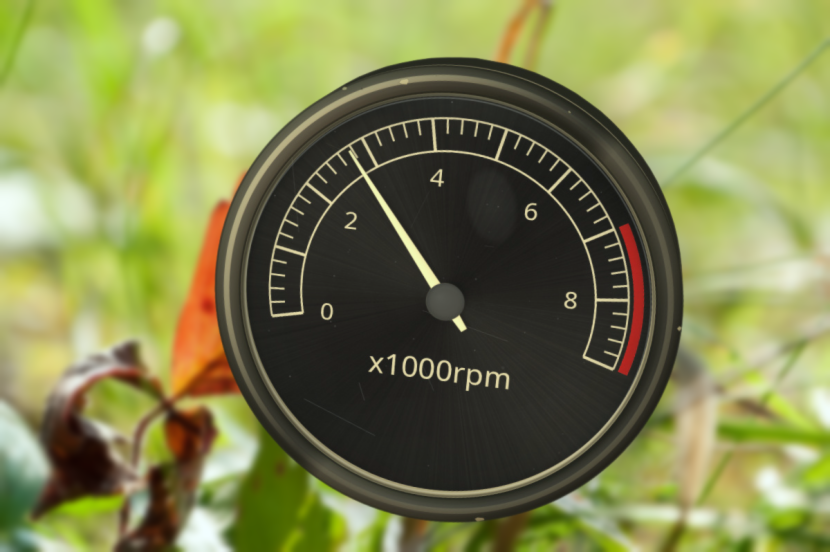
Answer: 2800 rpm
